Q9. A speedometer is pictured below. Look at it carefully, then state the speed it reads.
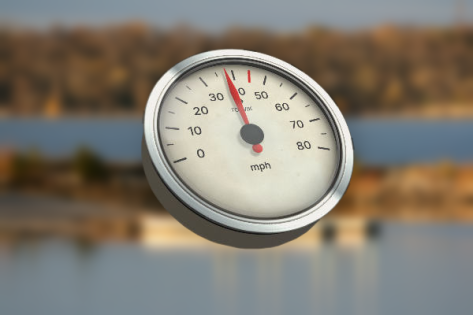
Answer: 37.5 mph
